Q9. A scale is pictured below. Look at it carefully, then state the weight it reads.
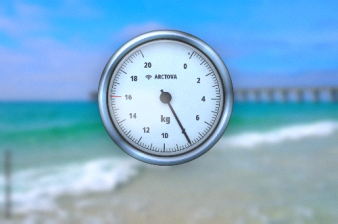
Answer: 8 kg
